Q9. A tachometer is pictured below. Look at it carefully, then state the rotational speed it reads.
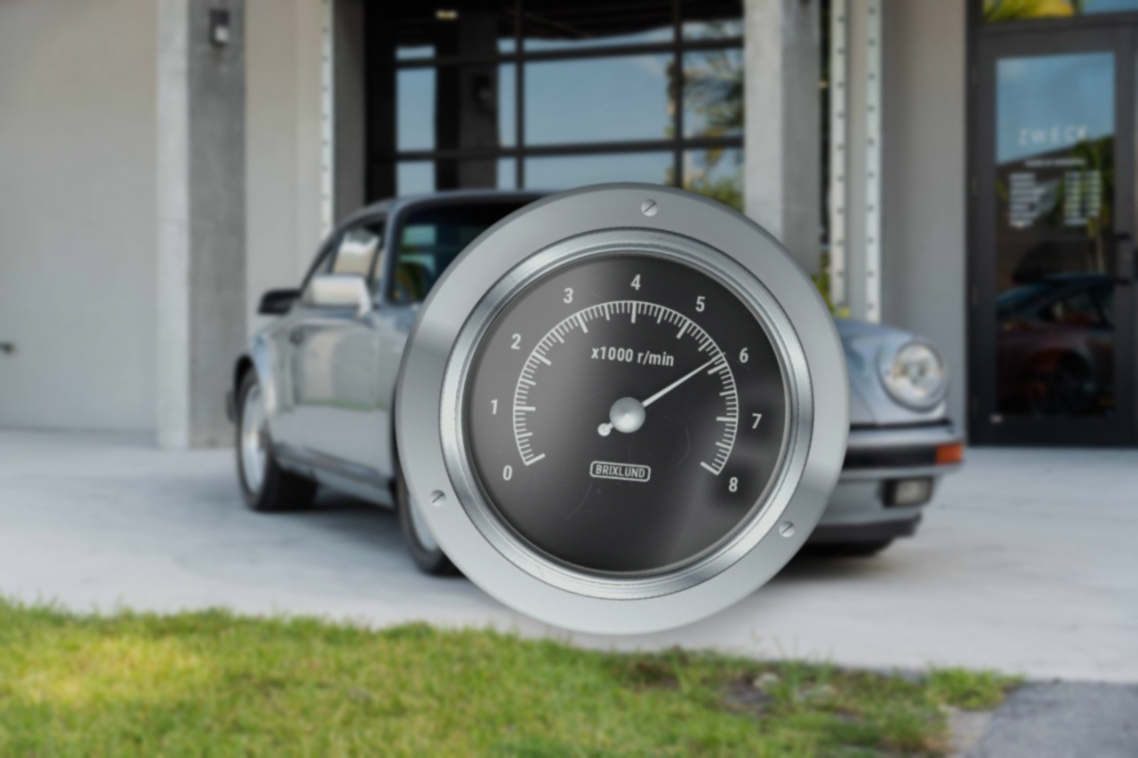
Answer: 5800 rpm
